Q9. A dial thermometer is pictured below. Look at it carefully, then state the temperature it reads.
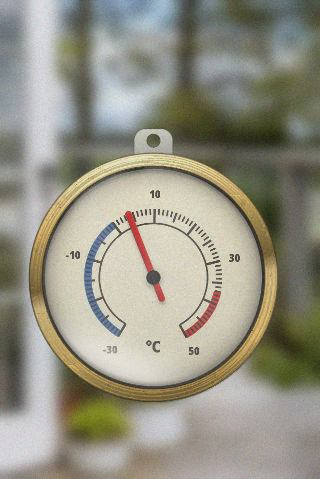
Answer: 4 °C
